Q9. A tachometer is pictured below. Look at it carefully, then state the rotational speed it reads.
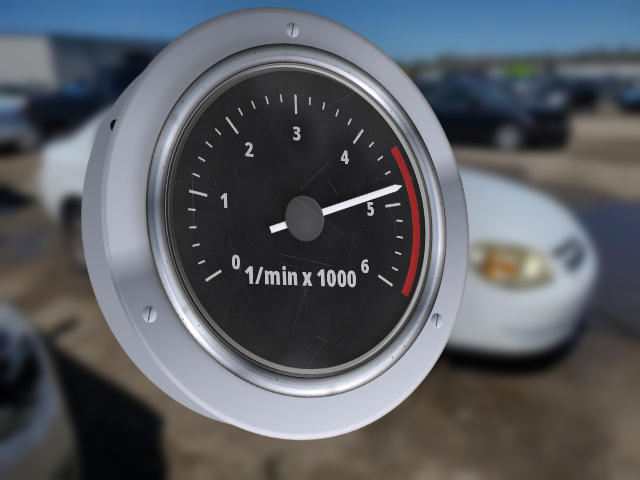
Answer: 4800 rpm
